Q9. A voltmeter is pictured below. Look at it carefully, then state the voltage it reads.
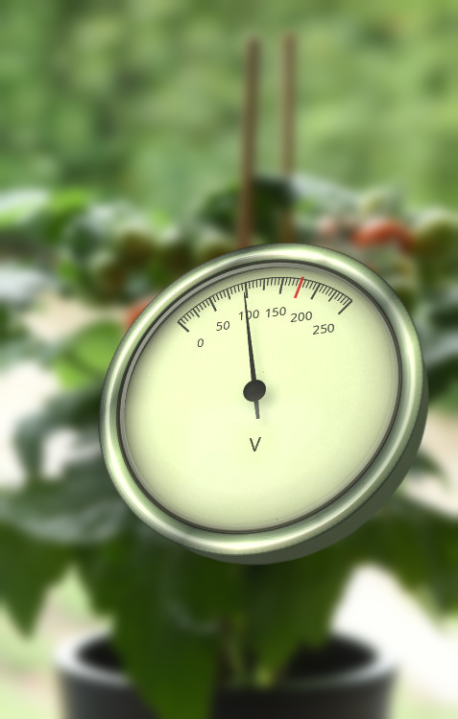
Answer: 100 V
